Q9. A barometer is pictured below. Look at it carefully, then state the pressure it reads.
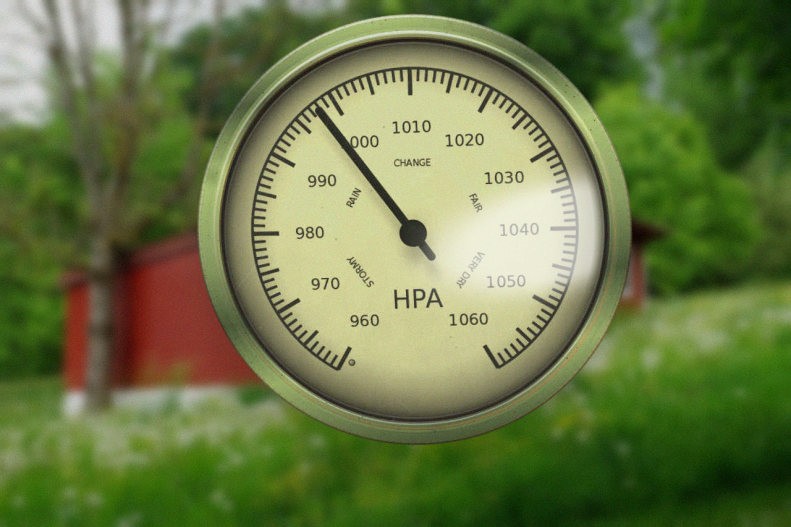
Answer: 998 hPa
